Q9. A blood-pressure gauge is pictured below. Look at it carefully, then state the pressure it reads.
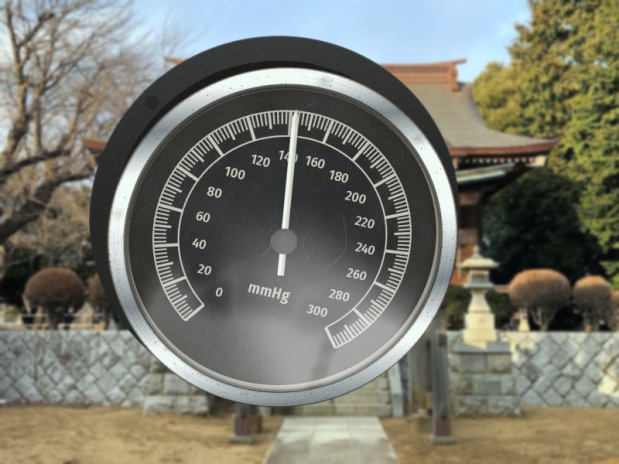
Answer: 142 mmHg
